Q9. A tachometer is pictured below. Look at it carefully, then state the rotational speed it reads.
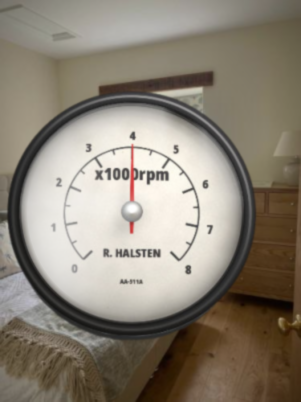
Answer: 4000 rpm
